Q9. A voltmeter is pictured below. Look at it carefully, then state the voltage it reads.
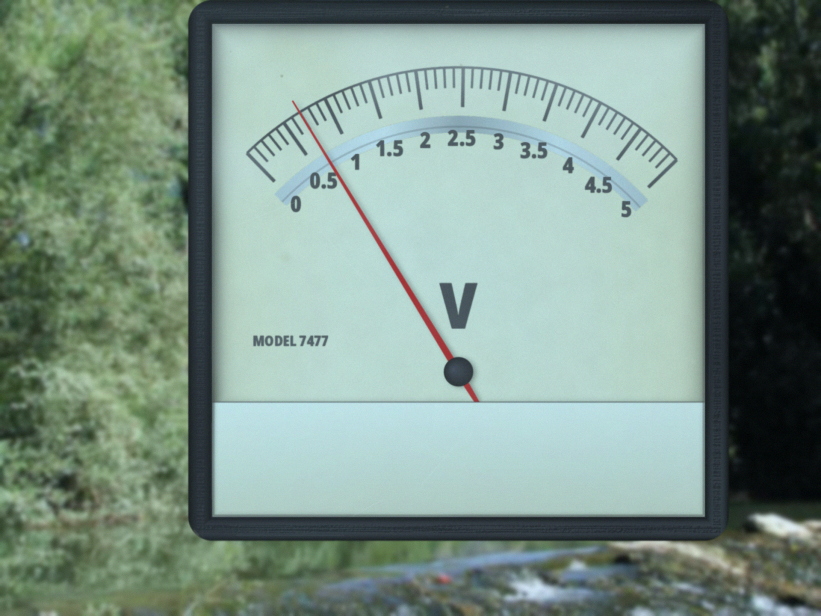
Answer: 0.7 V
